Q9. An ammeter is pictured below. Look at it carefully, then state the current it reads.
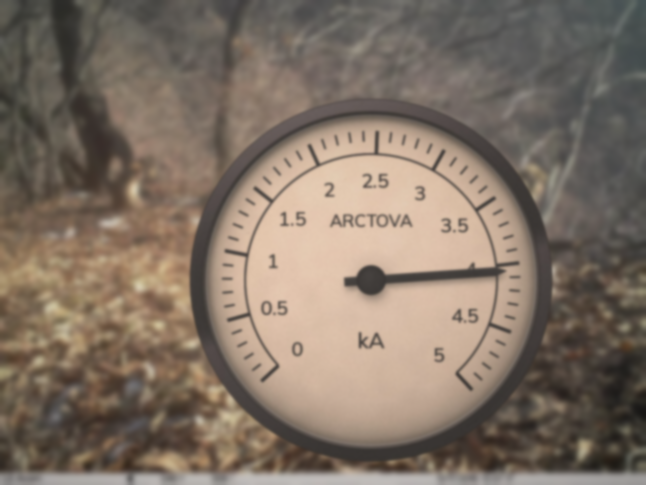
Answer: 4.05 kA
